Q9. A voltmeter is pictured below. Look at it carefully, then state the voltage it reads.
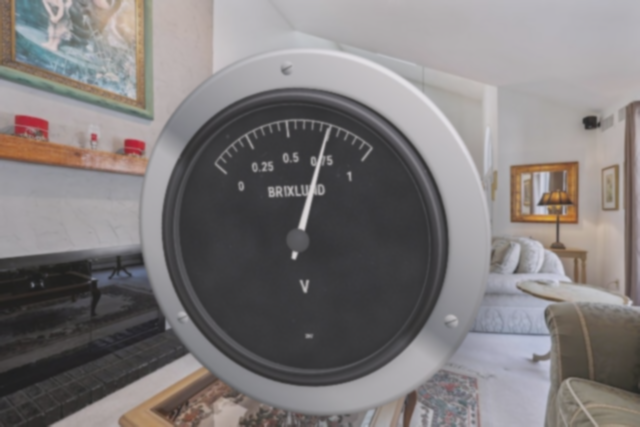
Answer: 0.75 V
